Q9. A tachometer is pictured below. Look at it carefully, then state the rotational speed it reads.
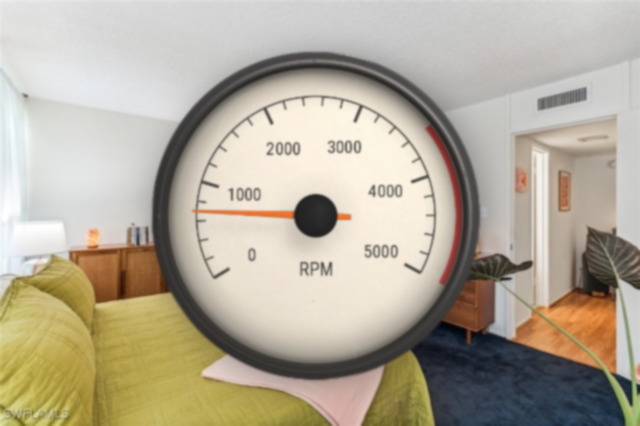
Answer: 700 rpm
